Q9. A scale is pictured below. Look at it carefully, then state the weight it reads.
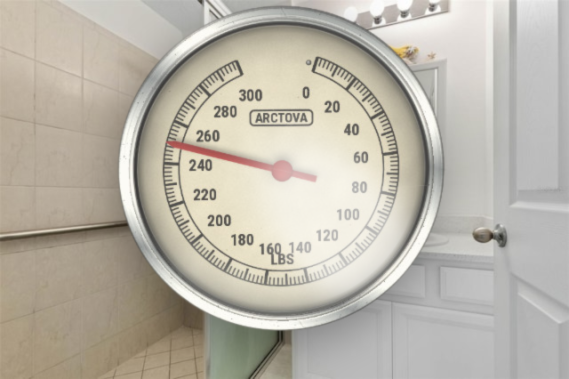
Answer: 250 lb
